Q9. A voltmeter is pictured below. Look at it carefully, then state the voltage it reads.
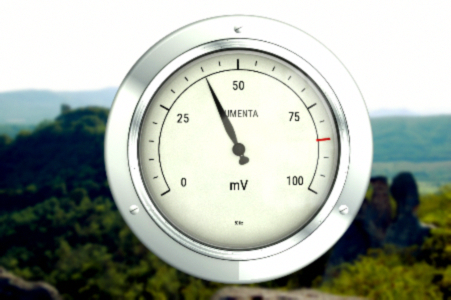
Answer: 40 mV
